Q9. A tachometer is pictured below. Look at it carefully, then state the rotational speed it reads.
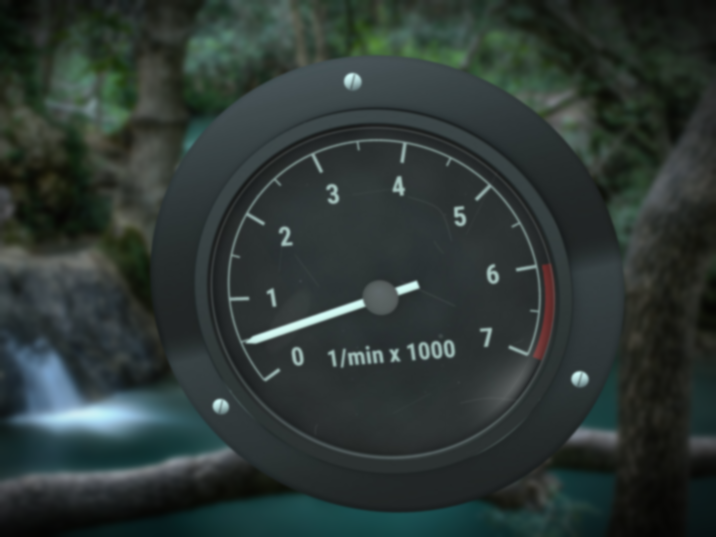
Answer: 500 rpm
